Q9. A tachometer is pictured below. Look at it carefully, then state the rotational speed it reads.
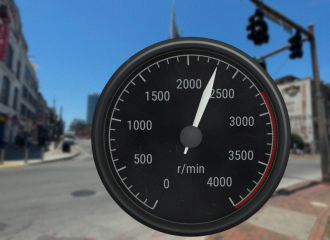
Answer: 2300 rpm
